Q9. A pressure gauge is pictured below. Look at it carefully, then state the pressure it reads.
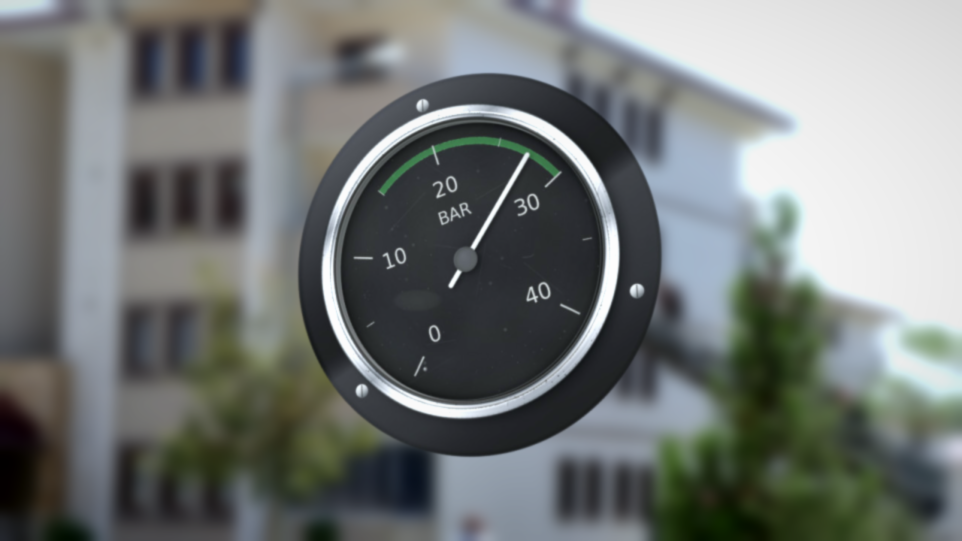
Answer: 27.5 bar
